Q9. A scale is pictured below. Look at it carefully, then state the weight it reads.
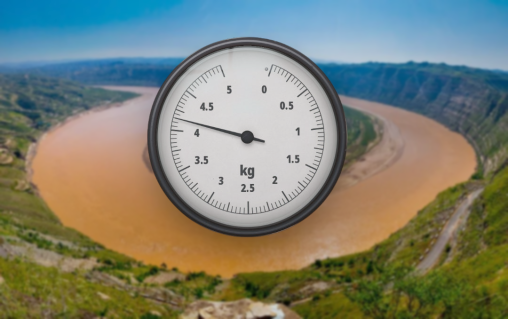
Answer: 4.15 kg
